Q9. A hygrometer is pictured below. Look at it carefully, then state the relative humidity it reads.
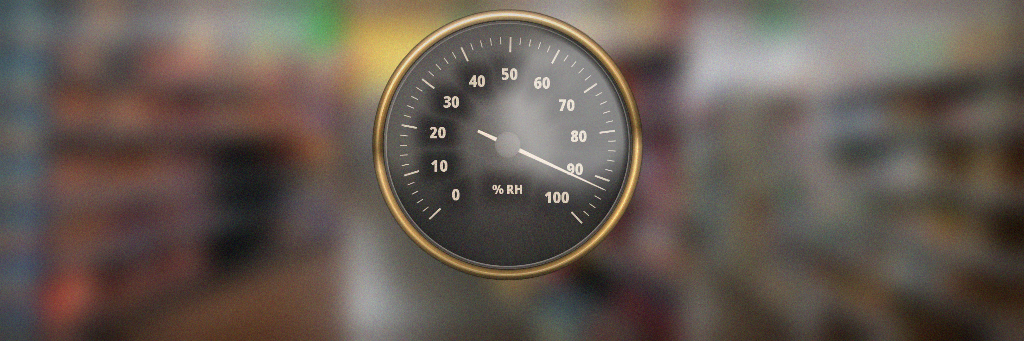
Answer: 92 %
